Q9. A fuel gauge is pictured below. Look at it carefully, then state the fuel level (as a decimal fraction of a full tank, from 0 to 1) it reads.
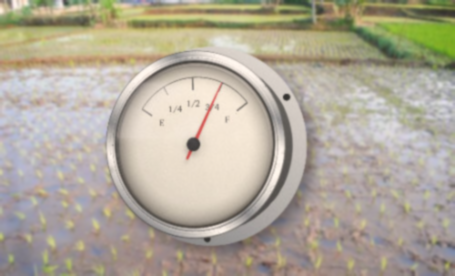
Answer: 0.75
